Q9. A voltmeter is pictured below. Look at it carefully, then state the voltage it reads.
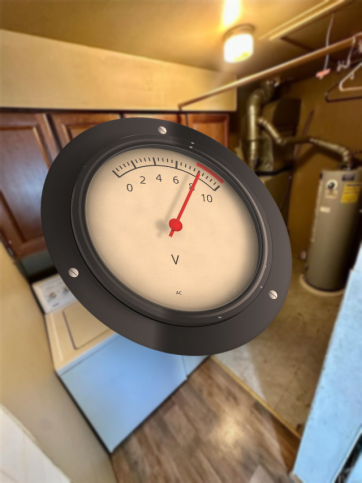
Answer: 8 V
